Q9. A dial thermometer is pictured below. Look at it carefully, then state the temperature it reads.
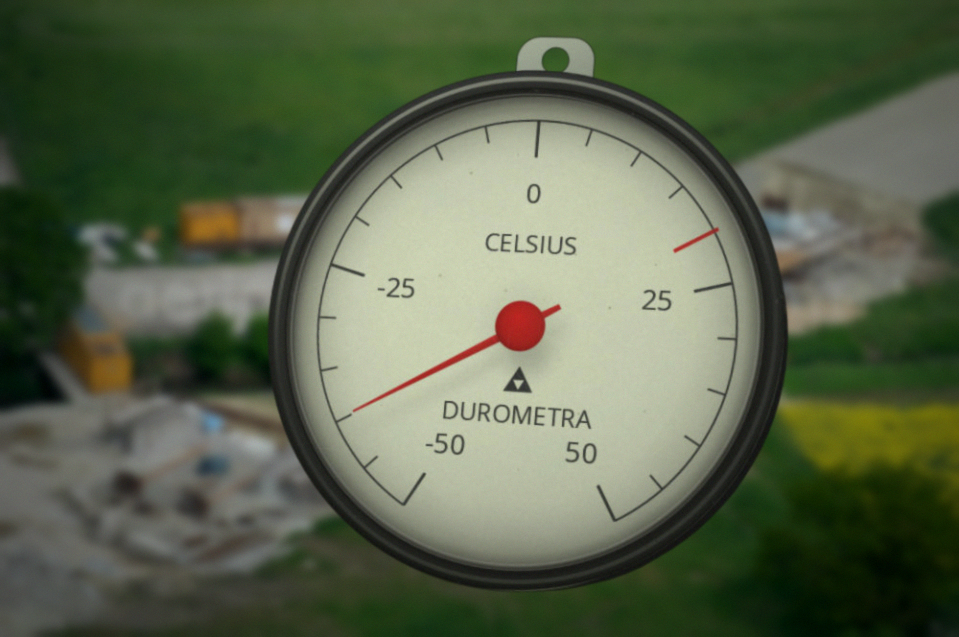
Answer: -40 °C
